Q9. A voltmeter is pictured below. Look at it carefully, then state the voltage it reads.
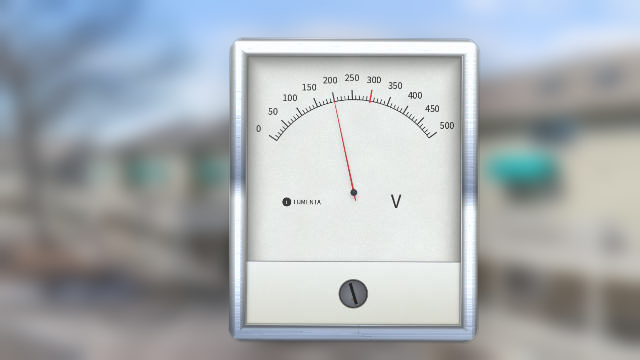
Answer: 200 V
